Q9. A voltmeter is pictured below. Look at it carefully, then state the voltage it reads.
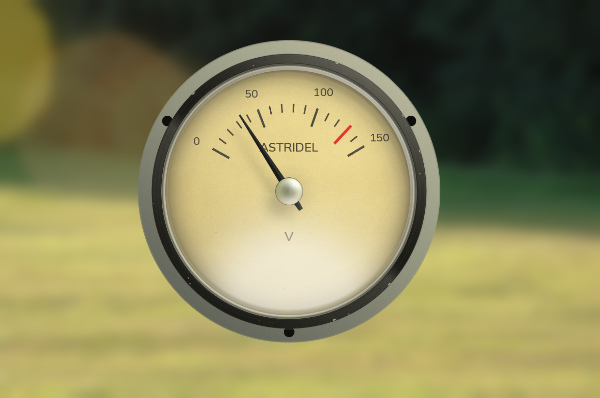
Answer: 35 V
